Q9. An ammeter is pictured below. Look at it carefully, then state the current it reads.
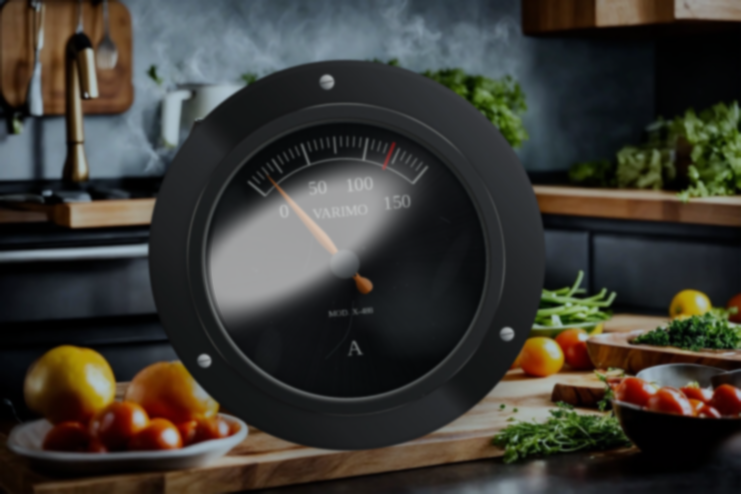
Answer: 15 A
